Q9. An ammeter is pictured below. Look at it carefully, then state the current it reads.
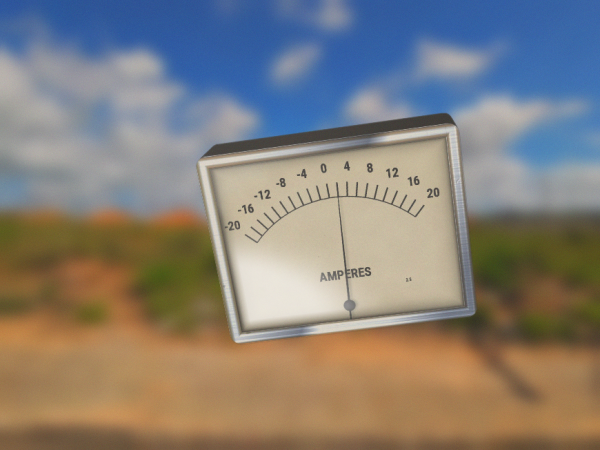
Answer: 2 A
